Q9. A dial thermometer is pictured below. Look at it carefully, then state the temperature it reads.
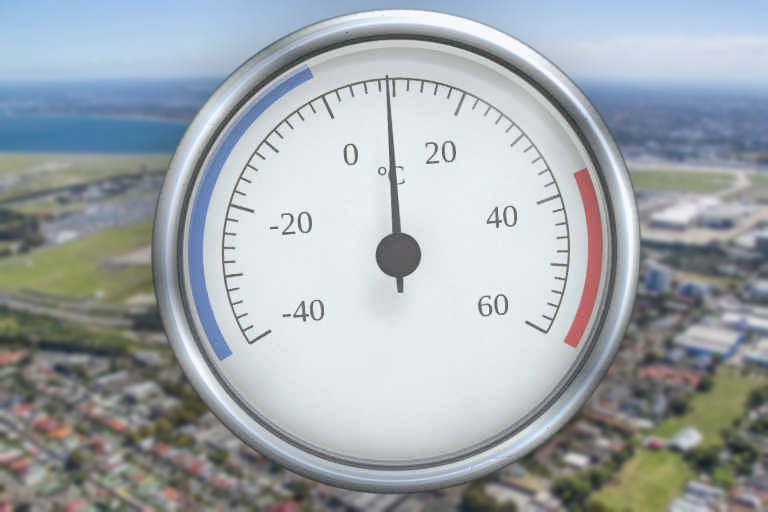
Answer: 9 °C
